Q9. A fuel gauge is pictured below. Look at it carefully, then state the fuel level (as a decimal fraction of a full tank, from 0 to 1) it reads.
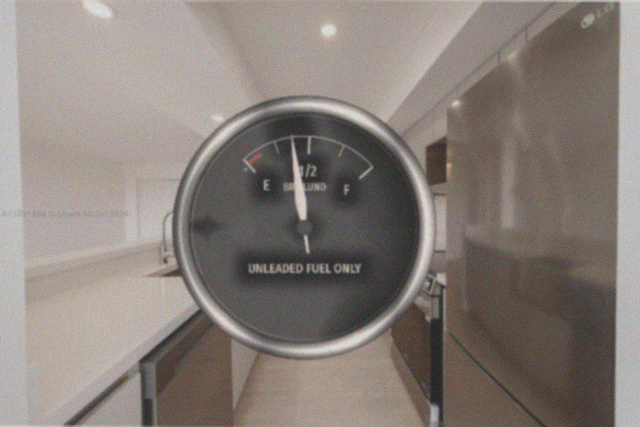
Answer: 0.375
